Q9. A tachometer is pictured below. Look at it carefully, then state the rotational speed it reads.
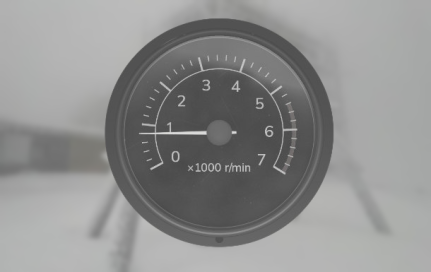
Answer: 800 rpm
